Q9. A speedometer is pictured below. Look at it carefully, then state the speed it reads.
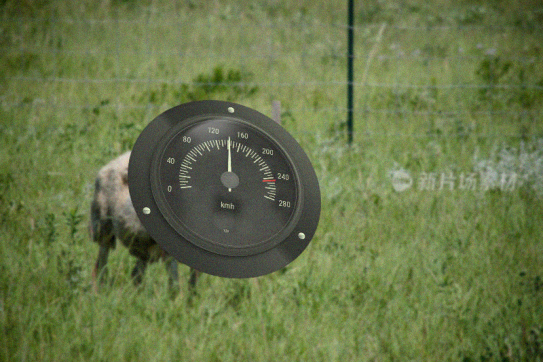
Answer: 140 km/h
